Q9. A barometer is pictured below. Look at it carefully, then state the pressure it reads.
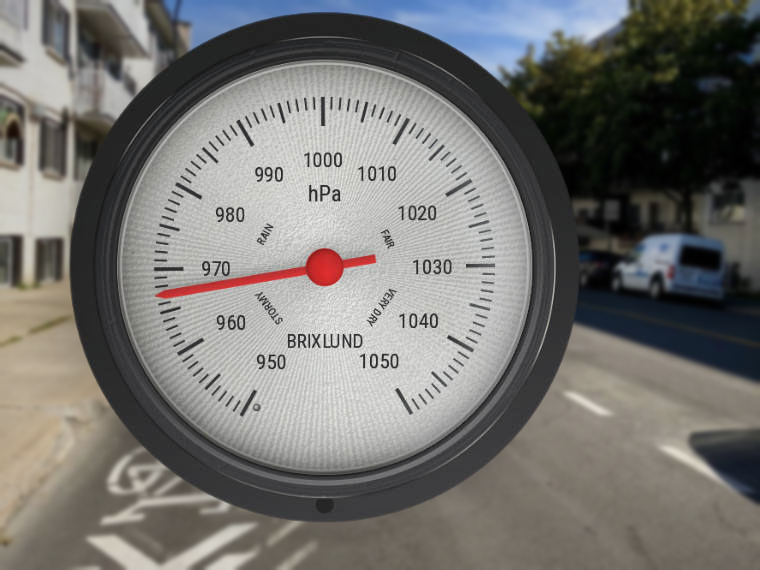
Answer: 967 hPa
